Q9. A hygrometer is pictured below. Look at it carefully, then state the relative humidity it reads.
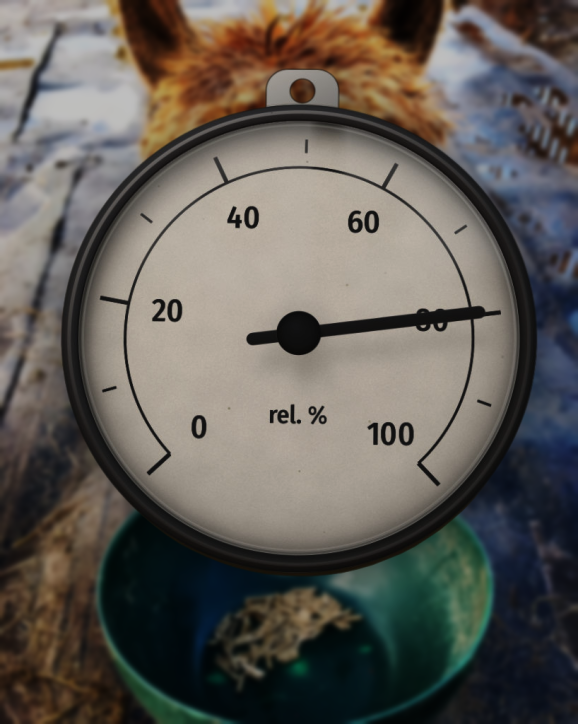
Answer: 80 %
